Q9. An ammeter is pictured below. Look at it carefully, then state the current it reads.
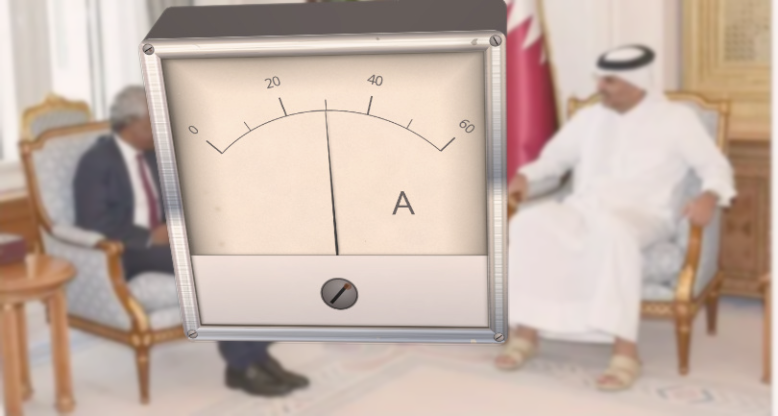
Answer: 30 A
